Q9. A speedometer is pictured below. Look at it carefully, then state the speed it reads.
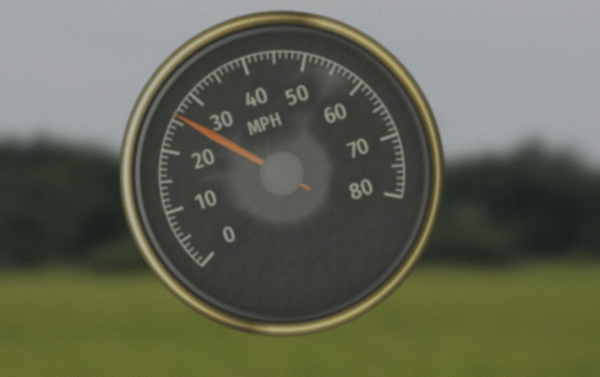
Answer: 26 mph
